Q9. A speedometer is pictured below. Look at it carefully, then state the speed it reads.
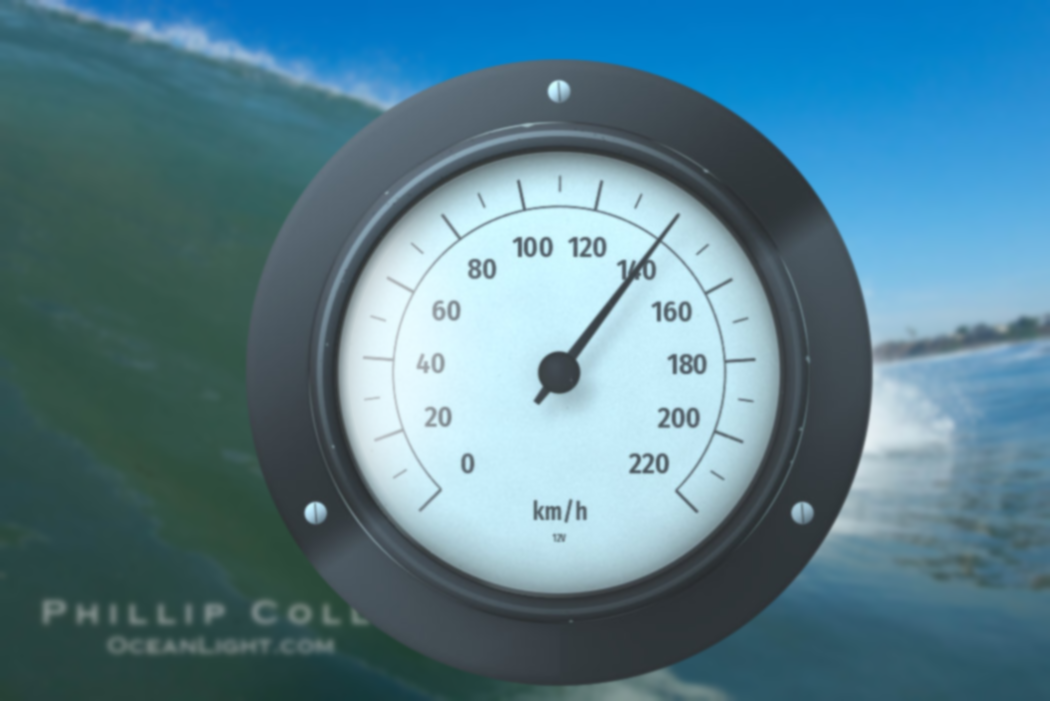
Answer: 140 km/h
